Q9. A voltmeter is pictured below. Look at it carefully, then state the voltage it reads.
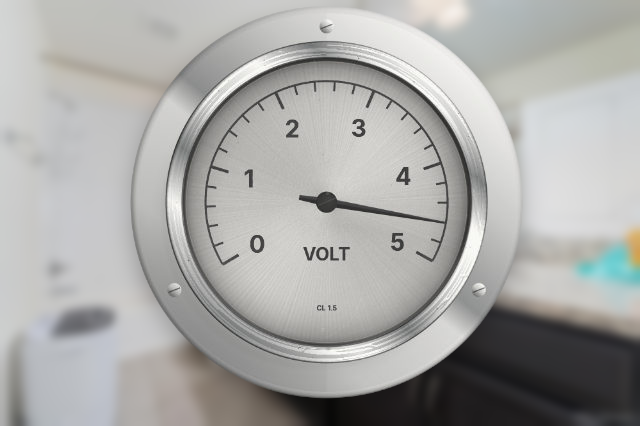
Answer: 4.6 V
